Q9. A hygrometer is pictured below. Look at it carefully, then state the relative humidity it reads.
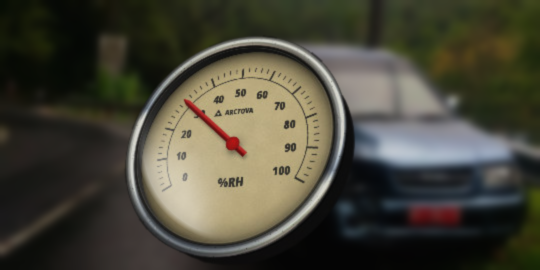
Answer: 30 %
